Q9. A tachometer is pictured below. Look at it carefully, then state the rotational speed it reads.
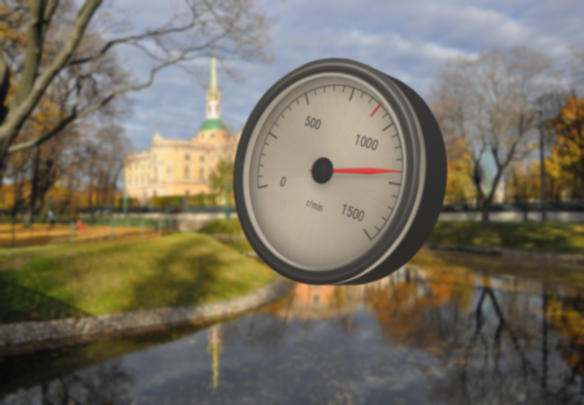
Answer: 1200 rpm
